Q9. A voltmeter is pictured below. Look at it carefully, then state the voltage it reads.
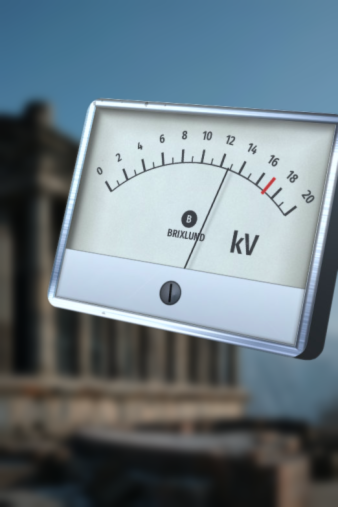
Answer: 13 kV
